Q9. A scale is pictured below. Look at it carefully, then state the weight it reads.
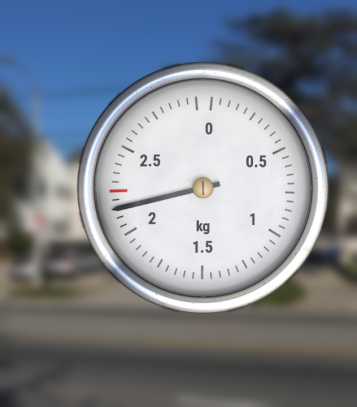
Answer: 2.15 kg
